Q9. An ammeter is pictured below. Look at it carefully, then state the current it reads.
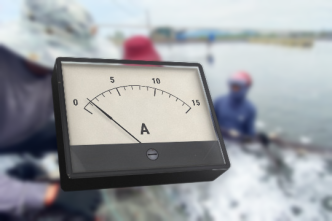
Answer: 1 A
